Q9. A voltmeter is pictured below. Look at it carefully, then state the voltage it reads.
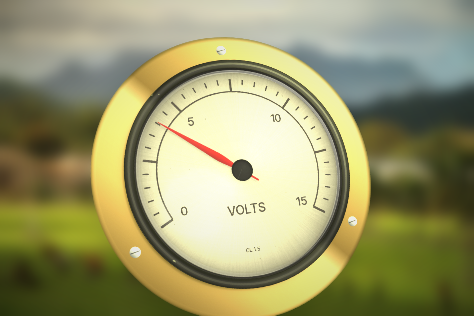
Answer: 4 V
